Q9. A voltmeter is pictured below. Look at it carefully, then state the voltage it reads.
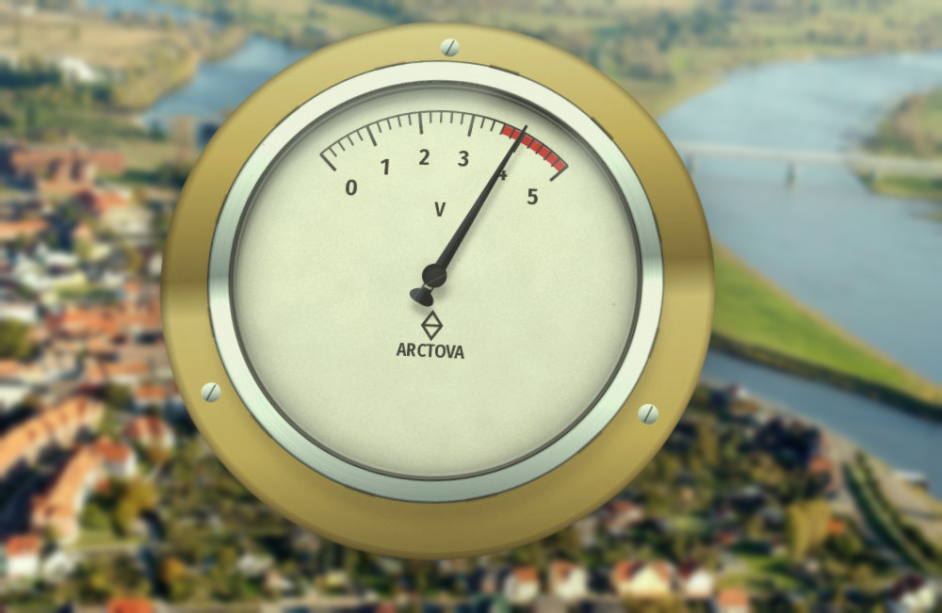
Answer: 4 V
